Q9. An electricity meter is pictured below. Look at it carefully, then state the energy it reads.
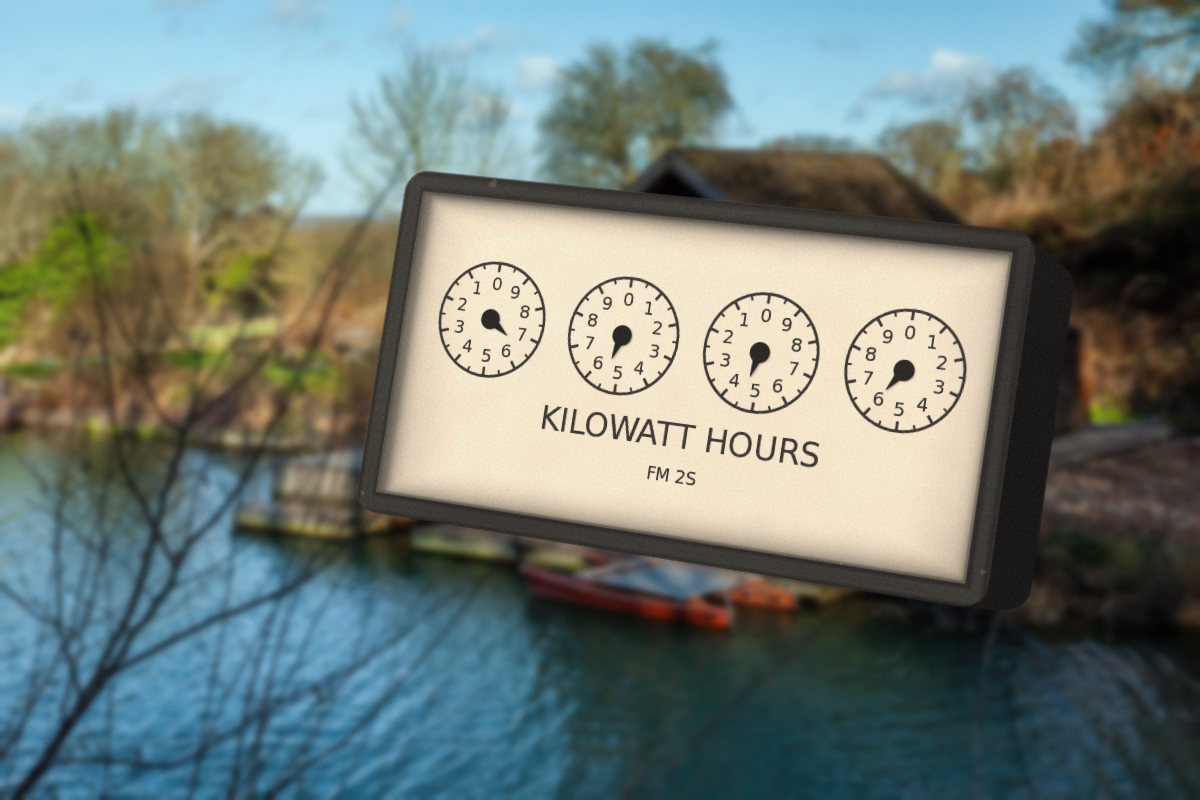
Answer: 6546 kWh
